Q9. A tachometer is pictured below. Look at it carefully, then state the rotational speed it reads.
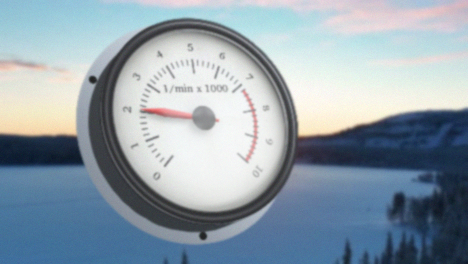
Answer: 2000 rpm
